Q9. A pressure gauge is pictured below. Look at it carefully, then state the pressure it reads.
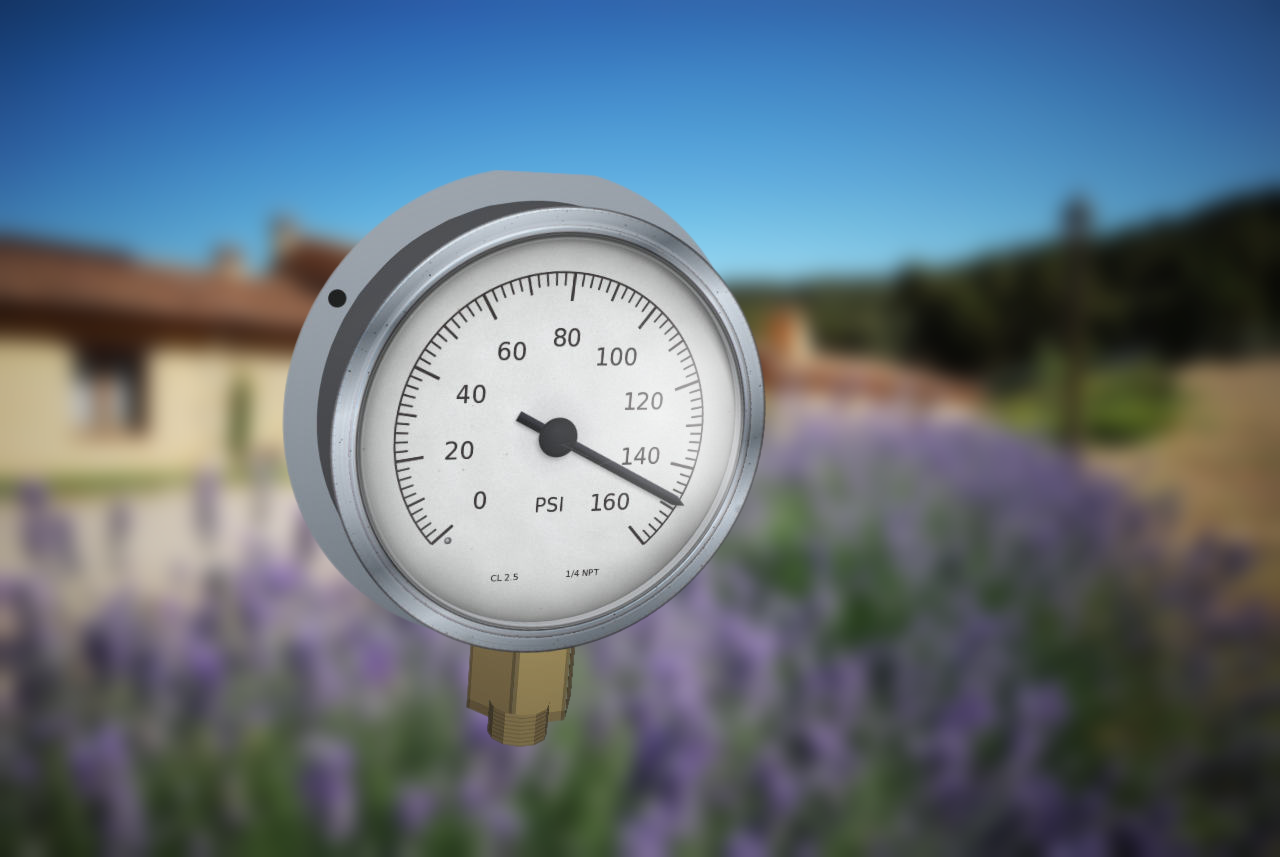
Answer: 148 psi
